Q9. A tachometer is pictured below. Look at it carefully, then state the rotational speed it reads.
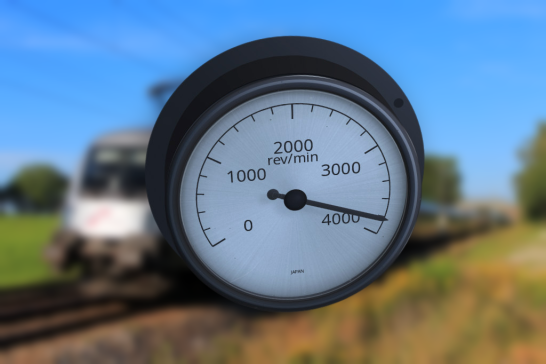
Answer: 3800 rpm
